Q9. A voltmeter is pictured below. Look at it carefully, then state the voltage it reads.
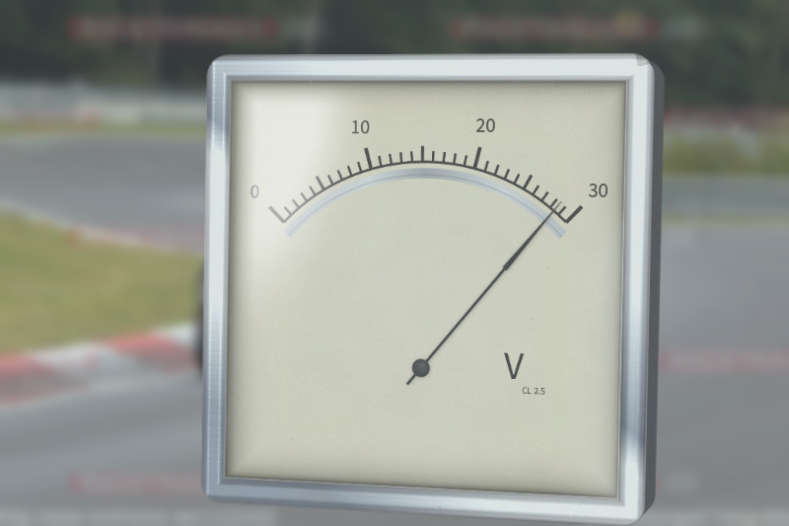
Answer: 28.5 V
